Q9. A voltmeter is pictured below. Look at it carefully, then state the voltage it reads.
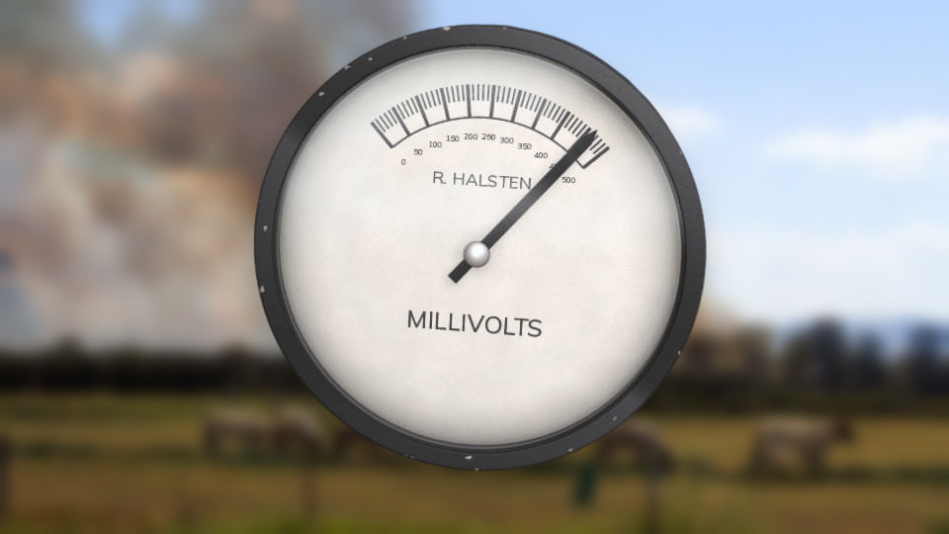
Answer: 460 mV
